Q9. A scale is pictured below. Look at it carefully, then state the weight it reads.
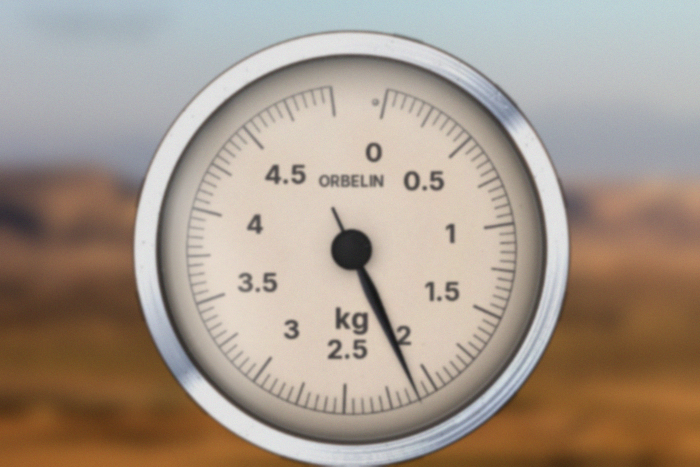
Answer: 2.1 kg
